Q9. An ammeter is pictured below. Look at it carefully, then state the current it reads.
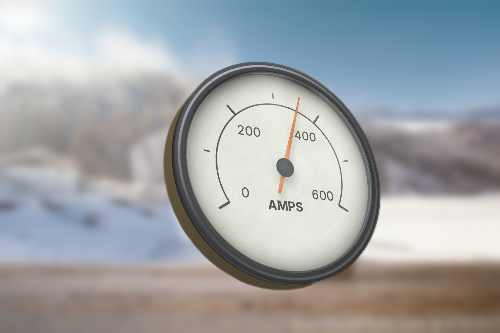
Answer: 350 A
